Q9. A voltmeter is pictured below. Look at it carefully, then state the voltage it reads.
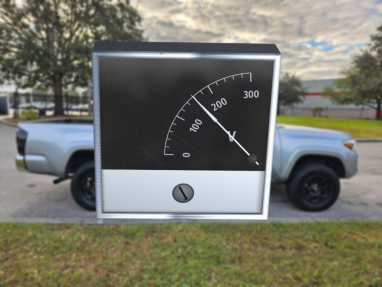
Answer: 160 V
